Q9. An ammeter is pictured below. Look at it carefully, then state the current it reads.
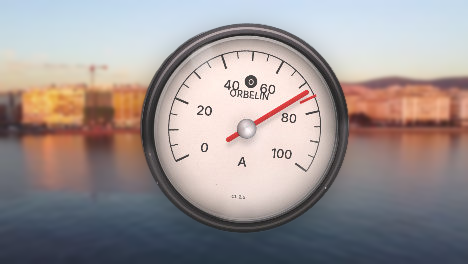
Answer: 72.5 A
